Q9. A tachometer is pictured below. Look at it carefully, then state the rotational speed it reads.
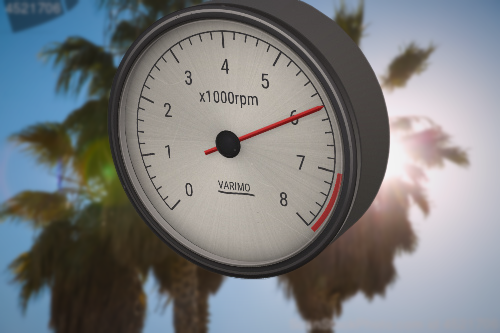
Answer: 6000 rpm
